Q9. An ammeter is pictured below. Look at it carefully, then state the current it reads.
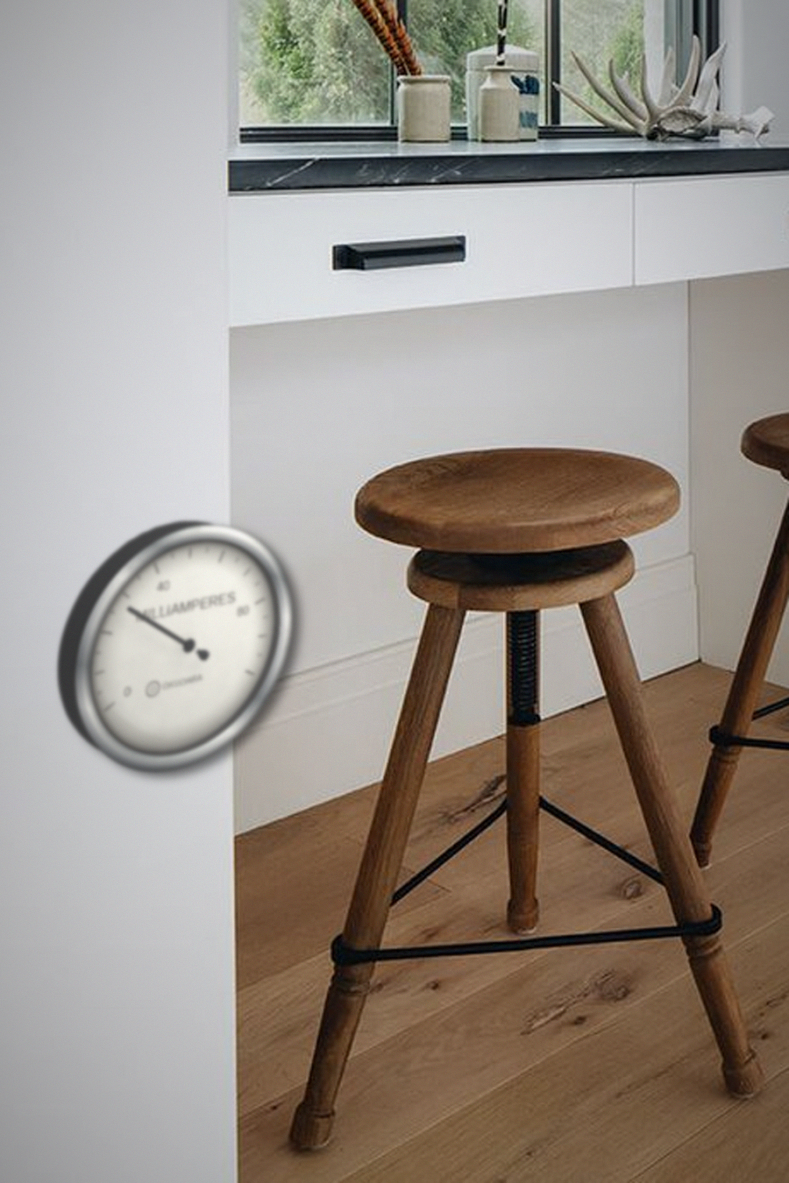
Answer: 27.5 mA
